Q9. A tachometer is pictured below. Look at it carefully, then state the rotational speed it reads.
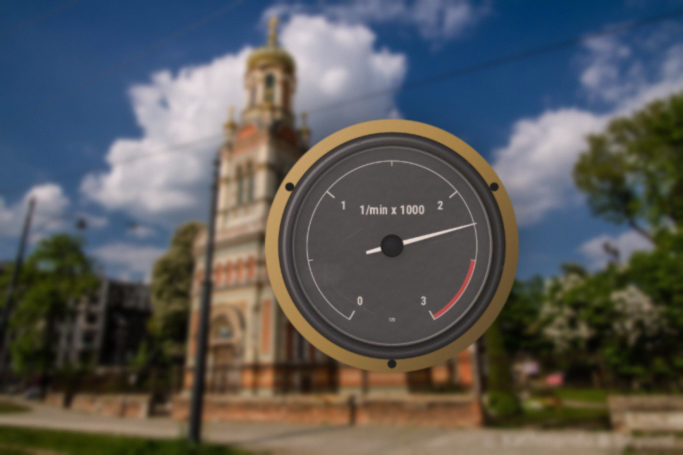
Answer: 2250 rpm
